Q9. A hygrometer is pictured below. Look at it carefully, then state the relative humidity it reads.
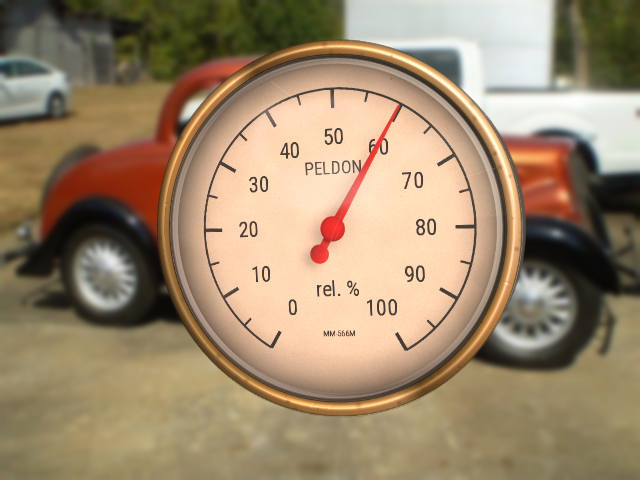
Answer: 60 %
